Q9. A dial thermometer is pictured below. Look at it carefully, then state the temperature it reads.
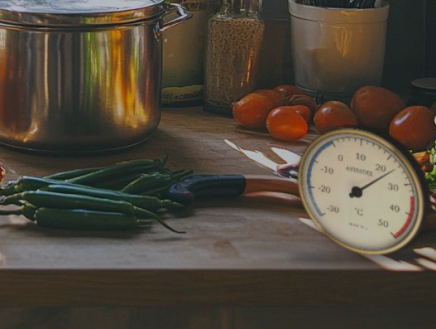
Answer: 24 °C
